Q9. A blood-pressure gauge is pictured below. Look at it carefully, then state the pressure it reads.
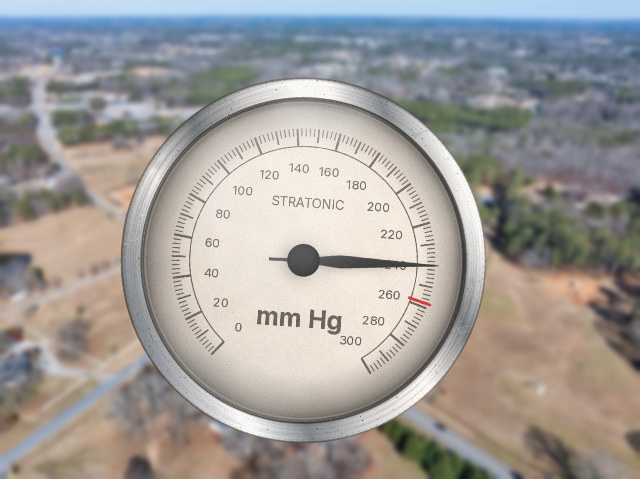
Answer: 240 mmHg
